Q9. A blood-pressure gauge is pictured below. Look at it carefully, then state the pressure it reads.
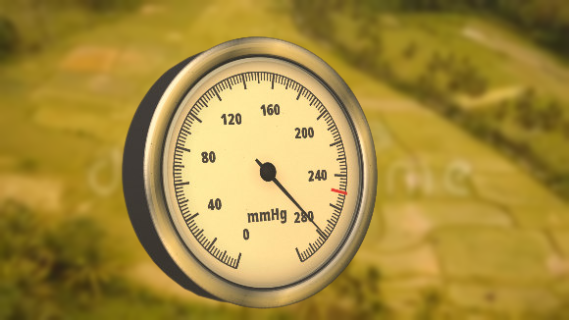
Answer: 280 mmHg
